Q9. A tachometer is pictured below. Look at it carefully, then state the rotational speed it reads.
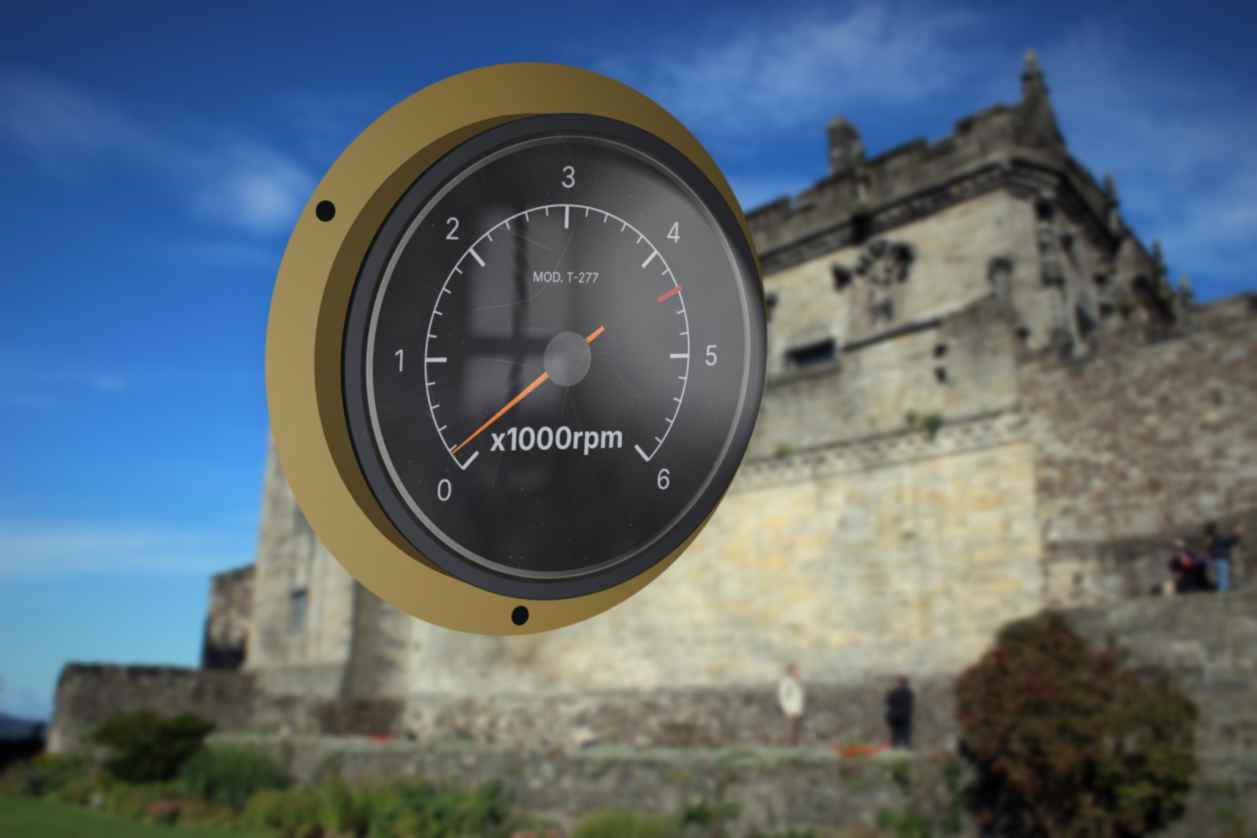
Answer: 200 rpm
